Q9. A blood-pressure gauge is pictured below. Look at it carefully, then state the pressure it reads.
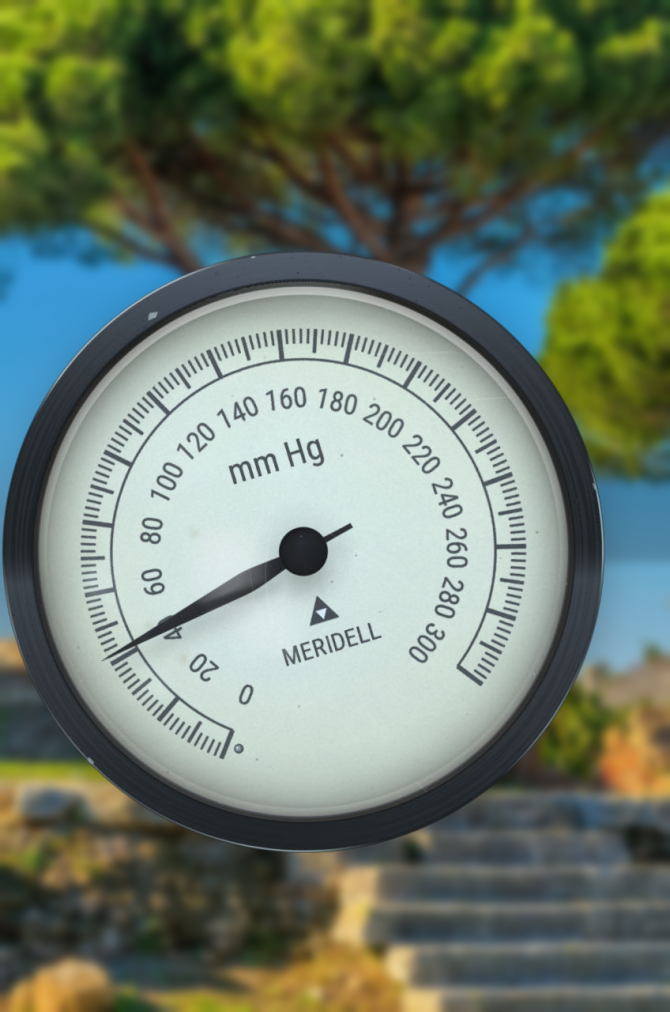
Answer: 42 mmHg
